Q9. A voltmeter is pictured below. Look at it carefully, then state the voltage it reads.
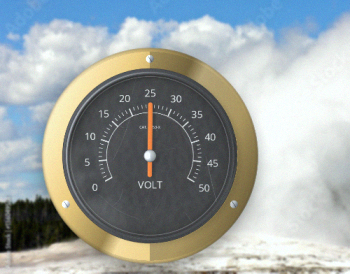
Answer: 25 V
